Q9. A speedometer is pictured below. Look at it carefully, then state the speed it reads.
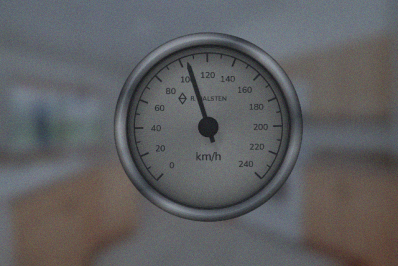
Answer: 105 km/h
